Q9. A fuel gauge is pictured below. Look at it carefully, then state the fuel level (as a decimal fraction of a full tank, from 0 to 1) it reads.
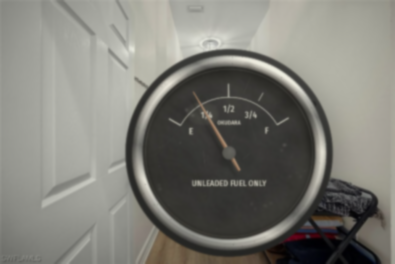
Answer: 0.25
